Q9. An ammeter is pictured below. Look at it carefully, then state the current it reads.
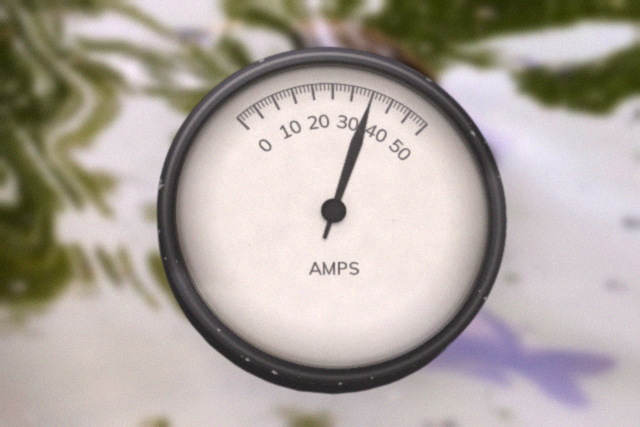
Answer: 35 A
